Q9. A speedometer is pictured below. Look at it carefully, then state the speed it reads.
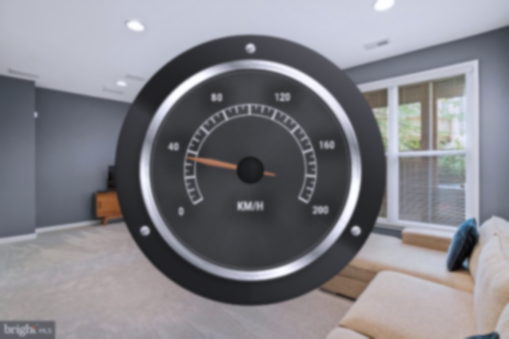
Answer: 35 km/h
